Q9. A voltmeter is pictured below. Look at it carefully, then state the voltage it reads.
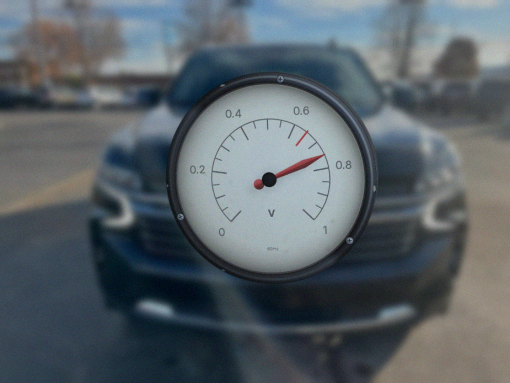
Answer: 0.75 V
